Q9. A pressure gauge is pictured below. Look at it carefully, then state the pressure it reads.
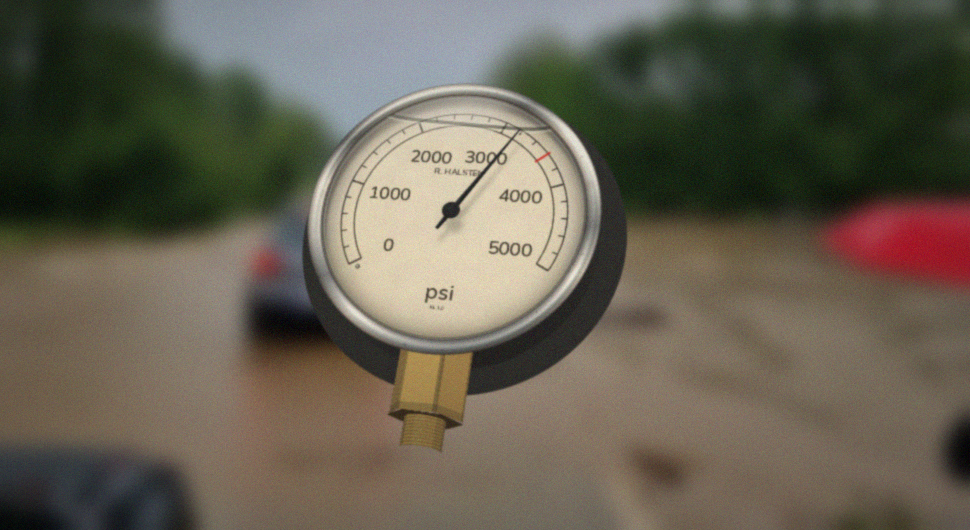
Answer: 3200 psi
